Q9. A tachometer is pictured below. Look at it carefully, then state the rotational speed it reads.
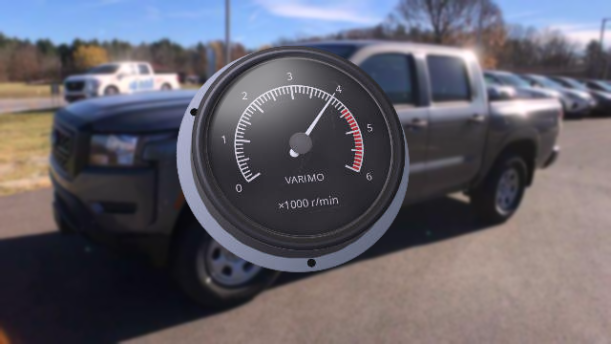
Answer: 4000 rpm
